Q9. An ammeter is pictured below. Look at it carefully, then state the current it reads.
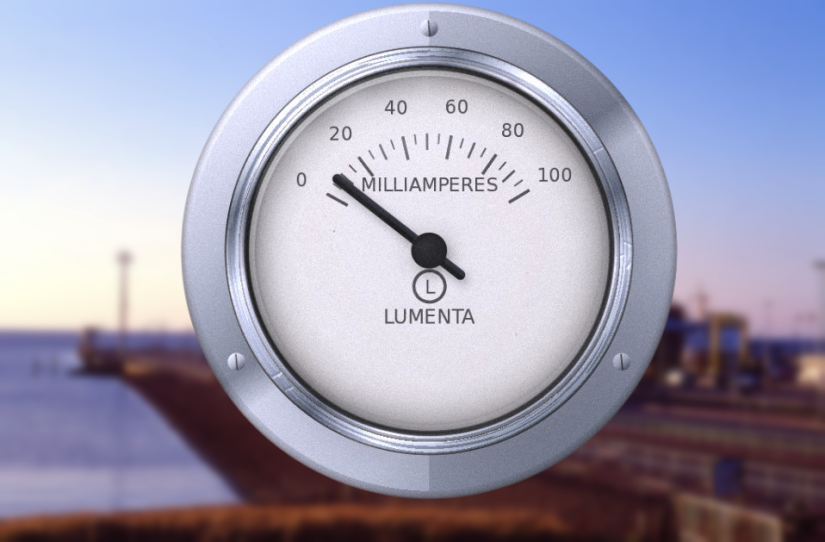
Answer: 7.5 mA
